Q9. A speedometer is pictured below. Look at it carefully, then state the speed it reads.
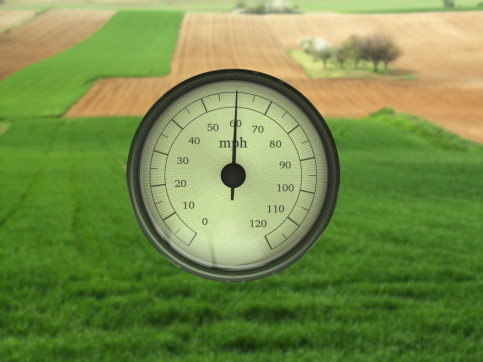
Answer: 60 mph
